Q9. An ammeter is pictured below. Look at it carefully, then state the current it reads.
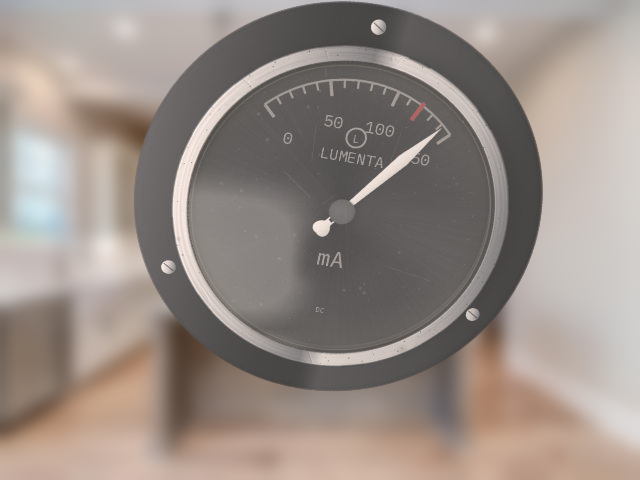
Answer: 140 mA
